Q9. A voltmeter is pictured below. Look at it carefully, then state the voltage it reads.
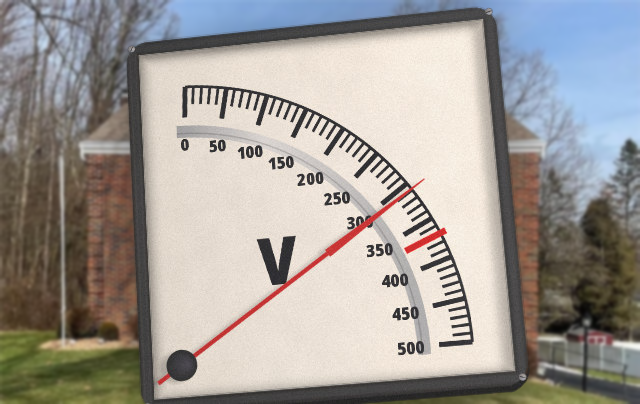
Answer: 310 V
